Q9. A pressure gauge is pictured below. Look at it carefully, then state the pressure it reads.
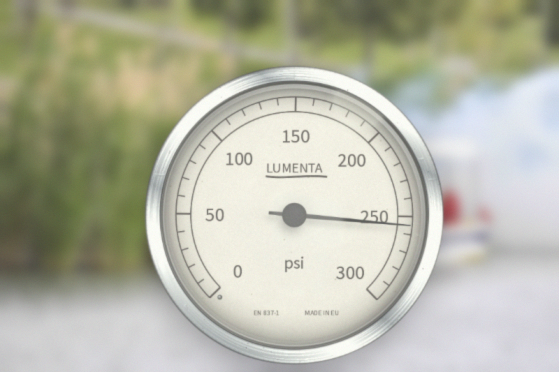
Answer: 255 psi
